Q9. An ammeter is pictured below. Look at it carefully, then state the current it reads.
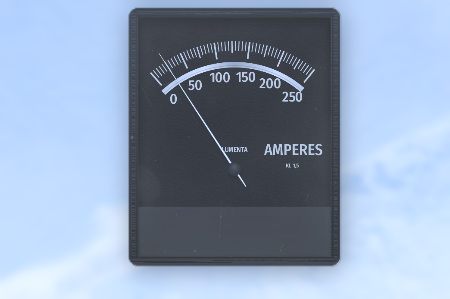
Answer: 25 A
